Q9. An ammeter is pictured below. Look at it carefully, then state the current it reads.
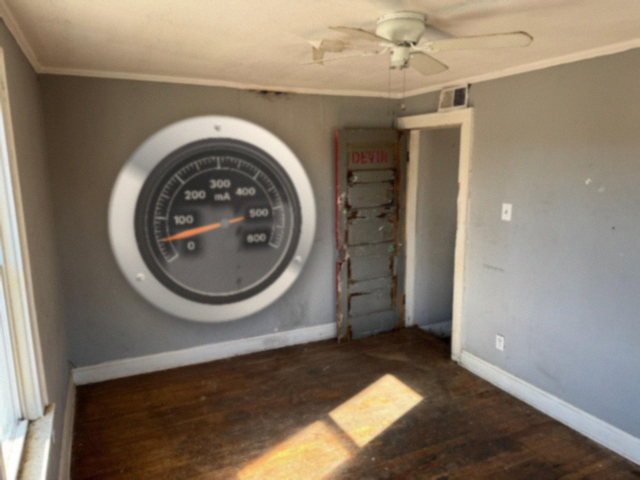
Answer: 50 mA
